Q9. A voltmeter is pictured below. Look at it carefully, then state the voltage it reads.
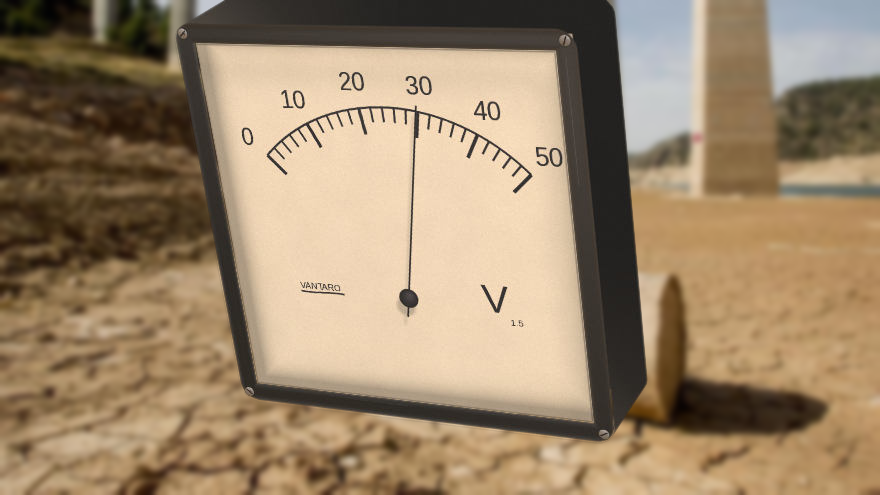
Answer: 30 V
